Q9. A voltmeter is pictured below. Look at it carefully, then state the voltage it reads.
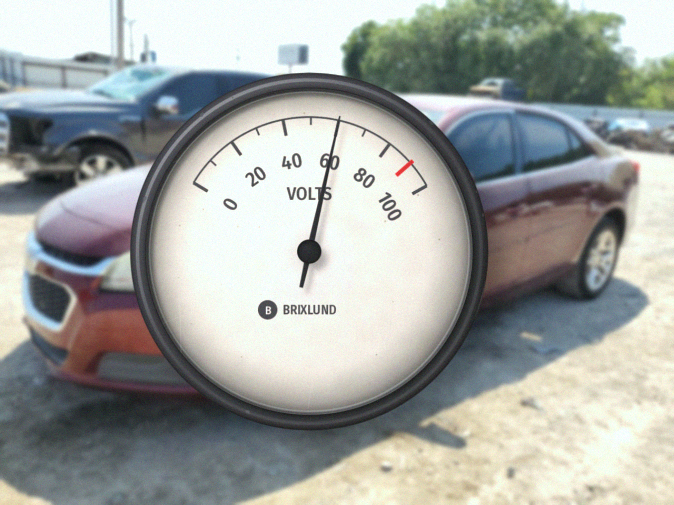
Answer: 60 V
